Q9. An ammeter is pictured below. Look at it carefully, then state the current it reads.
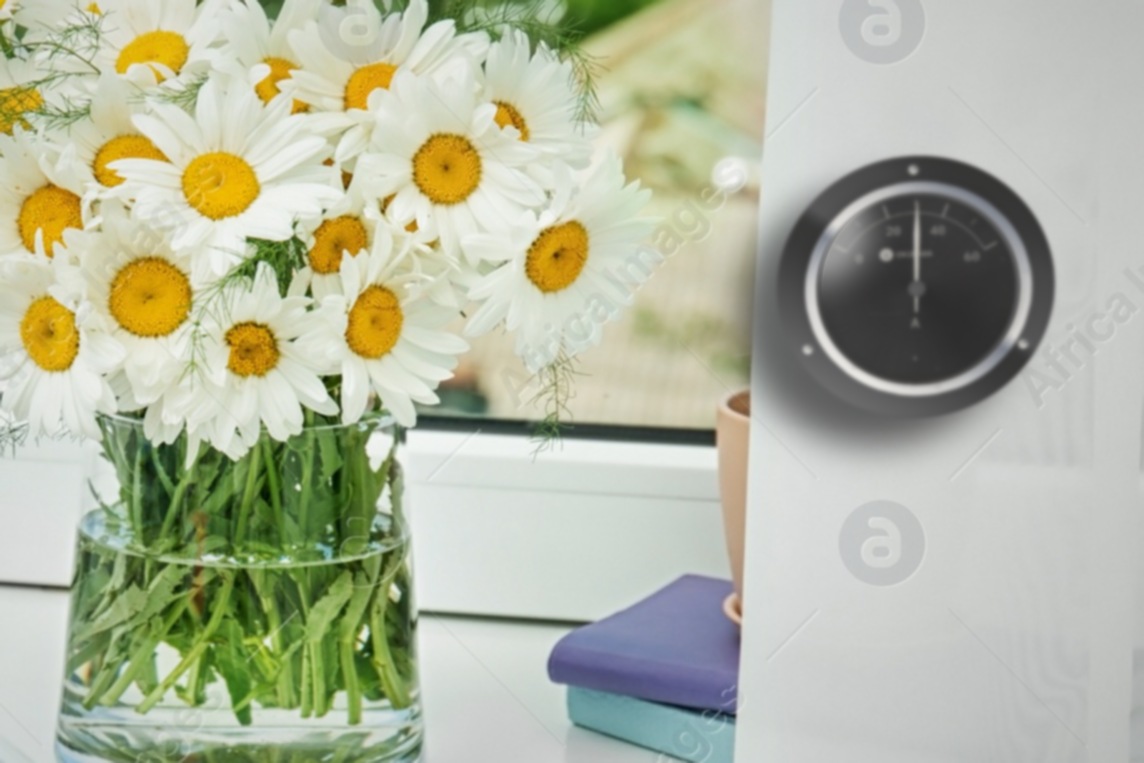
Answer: 30 A
